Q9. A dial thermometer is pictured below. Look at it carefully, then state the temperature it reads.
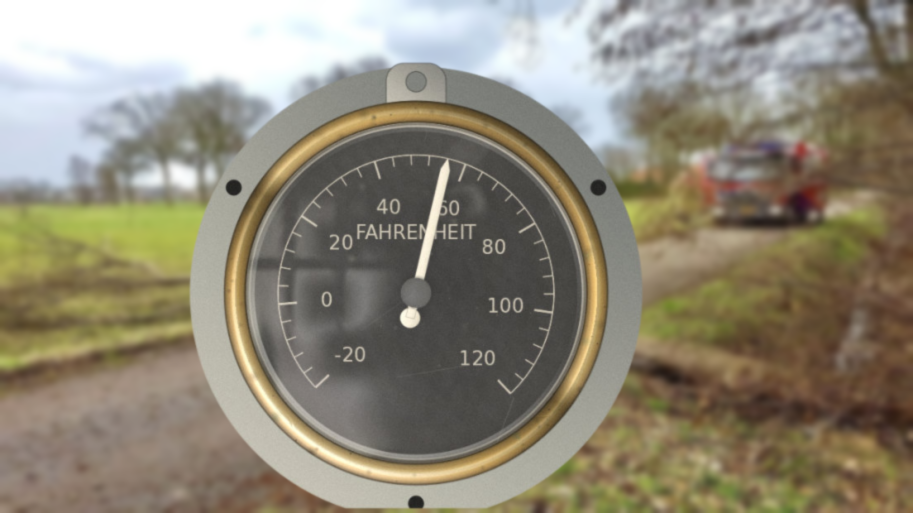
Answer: 56 °F
